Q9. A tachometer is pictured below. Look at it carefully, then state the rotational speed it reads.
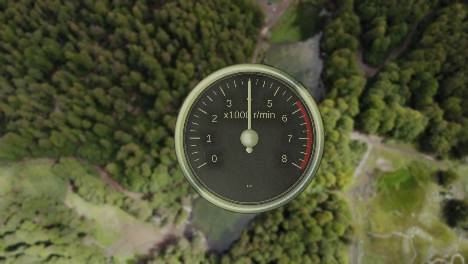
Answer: 4000 rpm
